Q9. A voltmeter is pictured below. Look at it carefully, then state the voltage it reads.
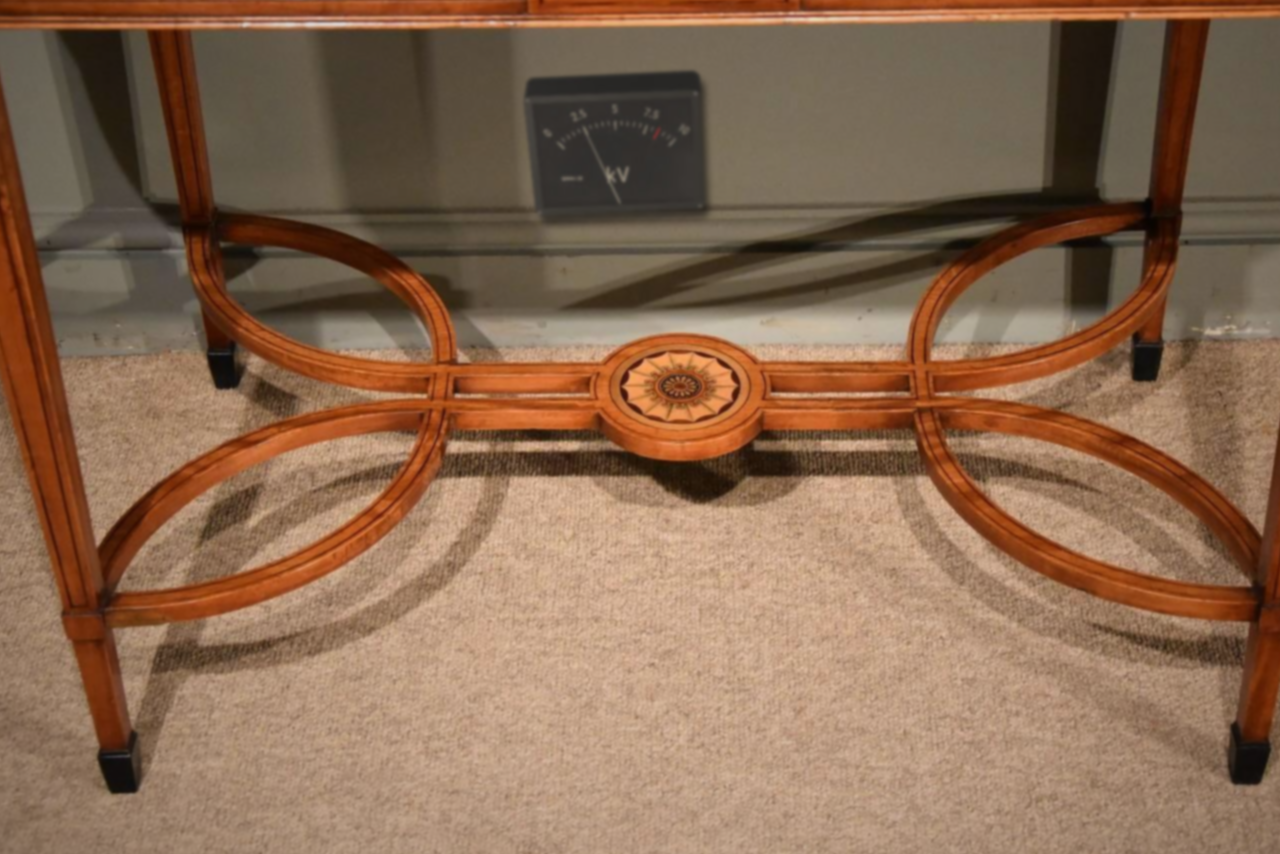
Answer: 2.5 kV
